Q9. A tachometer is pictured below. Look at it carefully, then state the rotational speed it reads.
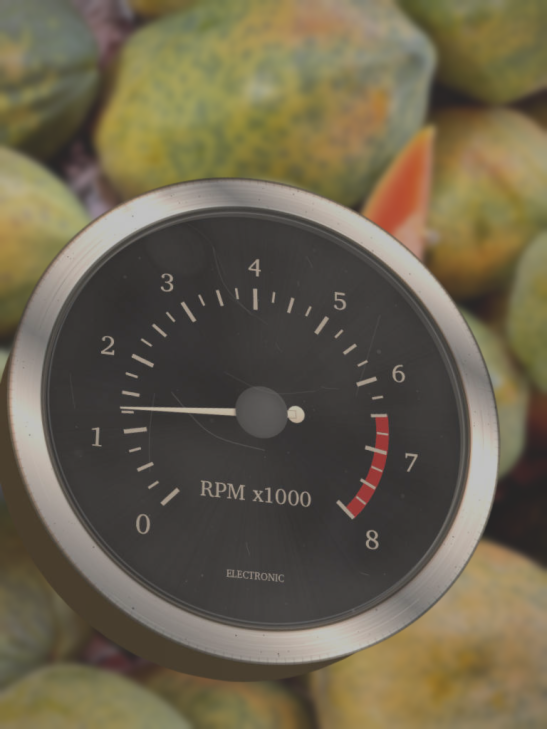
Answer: 1250 rpm
